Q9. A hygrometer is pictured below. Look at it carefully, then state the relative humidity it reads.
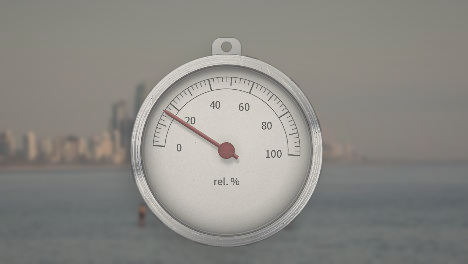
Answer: 16 %
